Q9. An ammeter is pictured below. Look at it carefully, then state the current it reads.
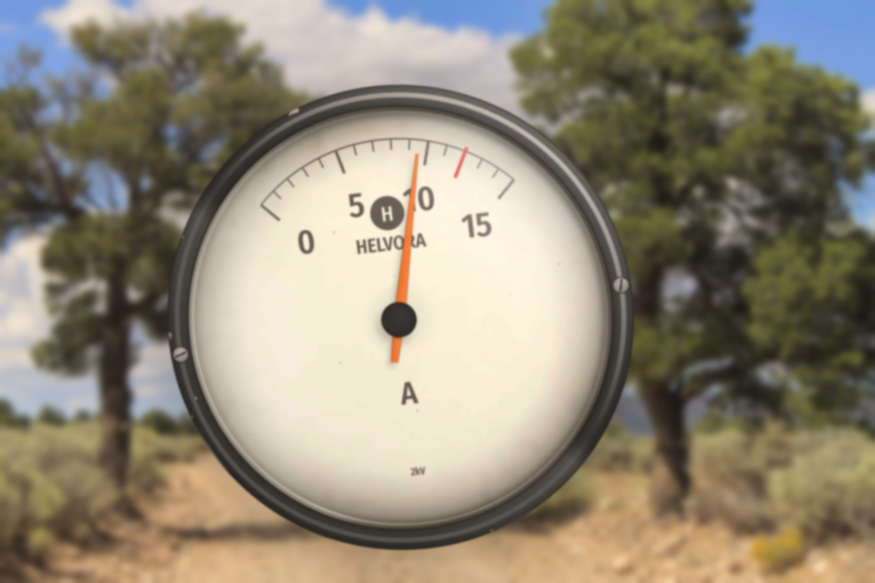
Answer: 9.5 A
